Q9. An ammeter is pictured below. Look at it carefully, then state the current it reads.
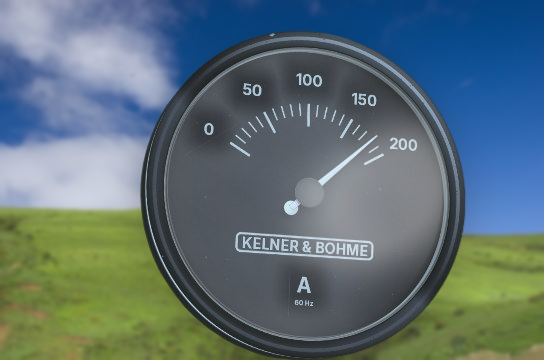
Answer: 180 A
